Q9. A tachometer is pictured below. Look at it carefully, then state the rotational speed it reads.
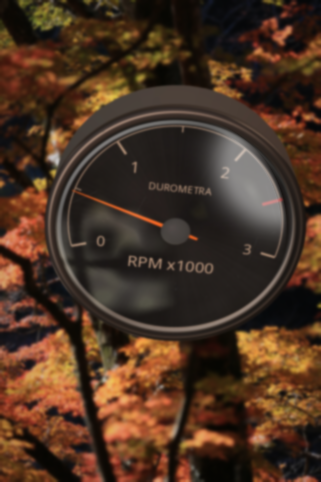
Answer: 500 rpm
